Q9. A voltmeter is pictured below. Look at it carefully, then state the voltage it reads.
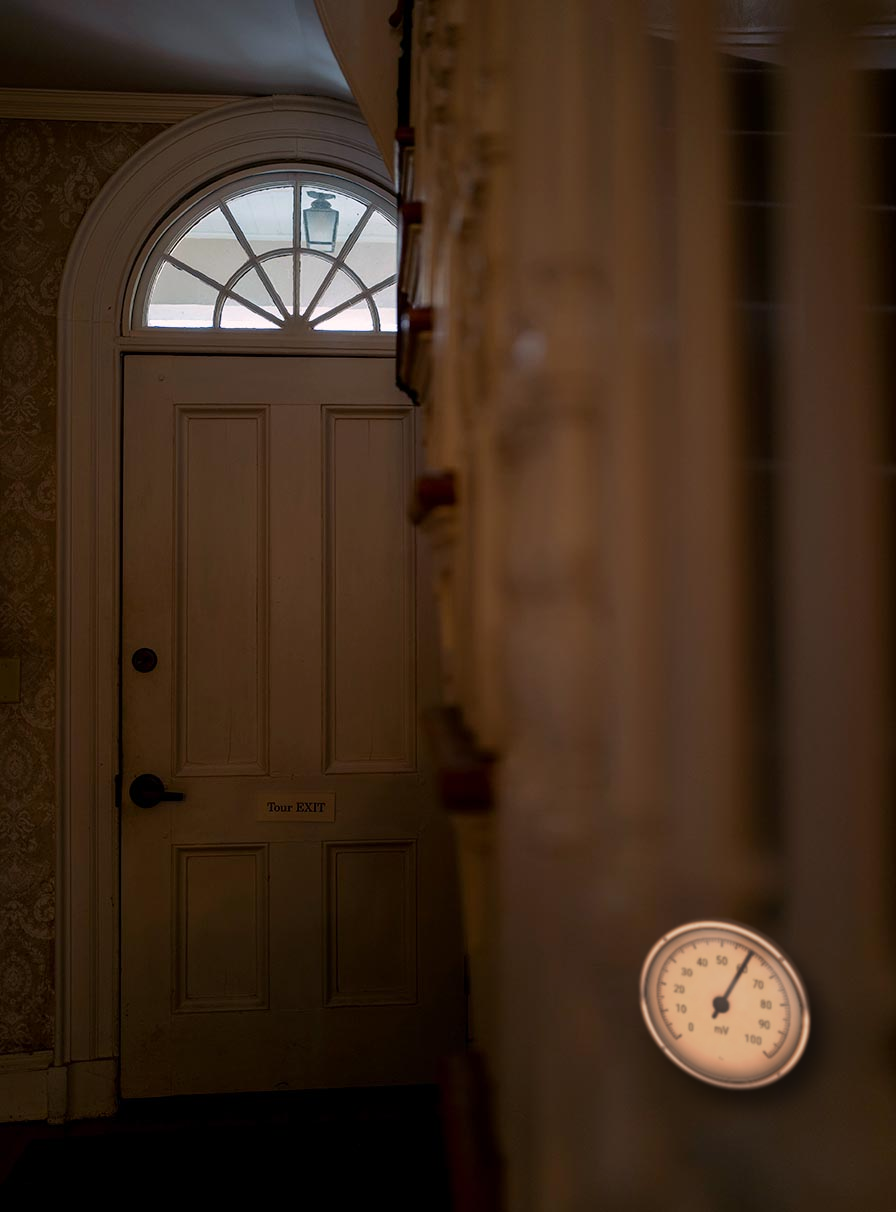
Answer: 60 mV
